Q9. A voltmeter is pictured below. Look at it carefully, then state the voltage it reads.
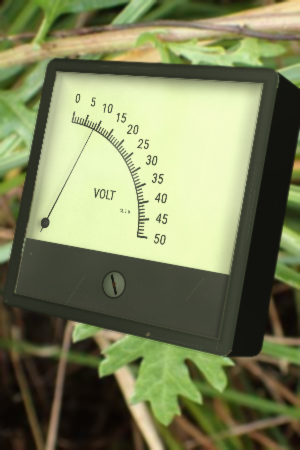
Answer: 10 V
